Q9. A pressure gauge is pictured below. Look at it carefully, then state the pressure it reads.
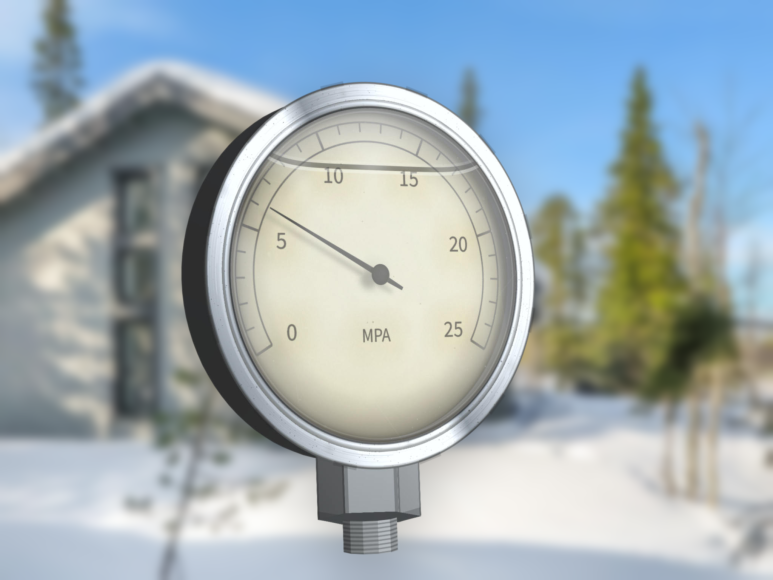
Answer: 6 MPa
